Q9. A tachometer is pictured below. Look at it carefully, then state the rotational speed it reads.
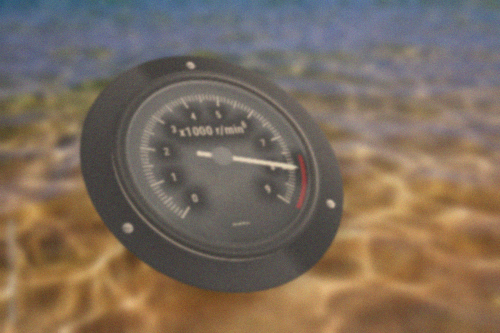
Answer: 8000 rpm
